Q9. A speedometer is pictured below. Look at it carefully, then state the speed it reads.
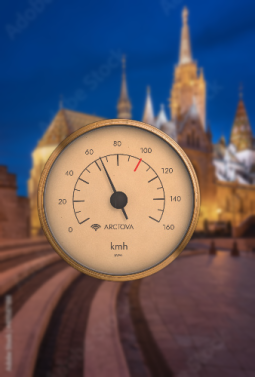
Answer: 65 km/h
